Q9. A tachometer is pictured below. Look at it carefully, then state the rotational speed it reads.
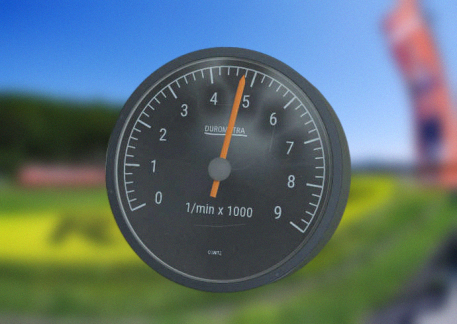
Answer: 4800 rpm
